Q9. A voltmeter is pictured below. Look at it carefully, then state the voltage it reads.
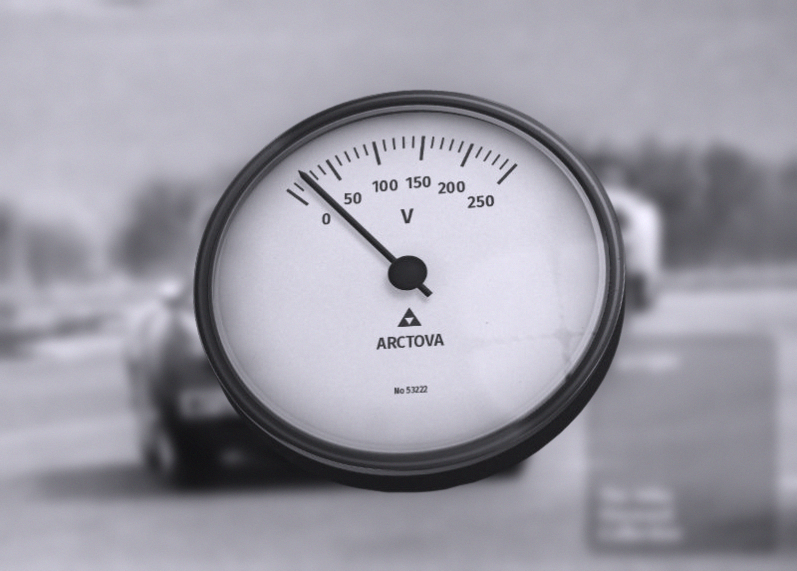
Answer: 20 V
